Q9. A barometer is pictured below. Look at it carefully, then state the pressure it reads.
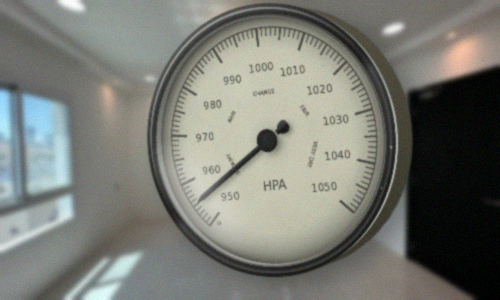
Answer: 955 hPa
